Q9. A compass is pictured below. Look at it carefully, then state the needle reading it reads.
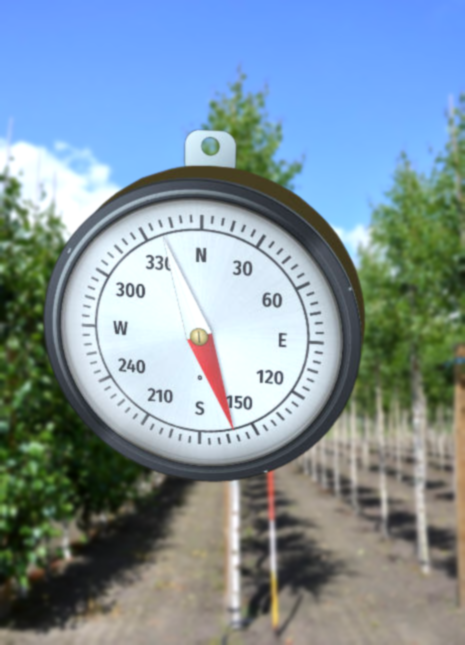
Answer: 160 °
